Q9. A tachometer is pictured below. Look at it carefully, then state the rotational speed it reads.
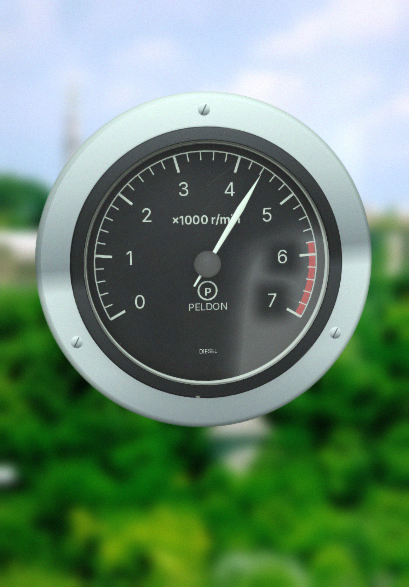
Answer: 4400 rpm
